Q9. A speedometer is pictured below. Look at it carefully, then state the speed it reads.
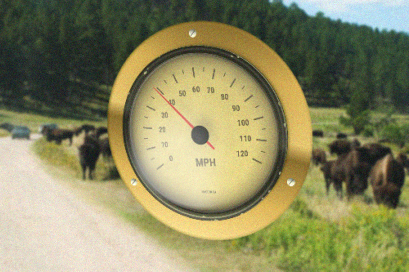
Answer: 40 mph
